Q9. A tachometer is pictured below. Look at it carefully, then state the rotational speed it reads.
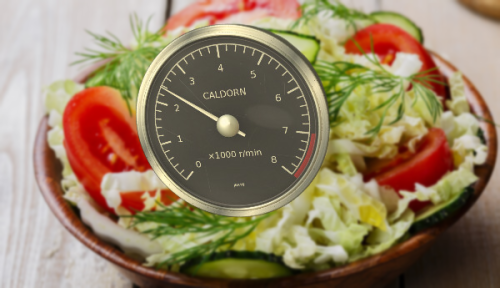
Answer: 2400 rpm
